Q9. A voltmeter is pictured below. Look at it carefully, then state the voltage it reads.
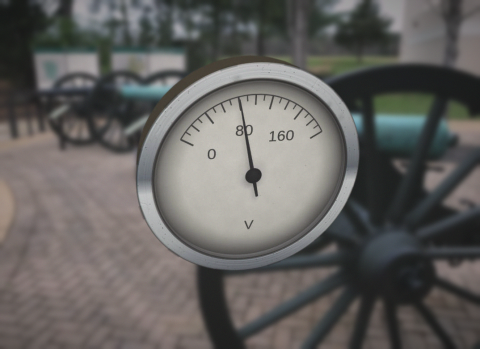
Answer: 80 V
